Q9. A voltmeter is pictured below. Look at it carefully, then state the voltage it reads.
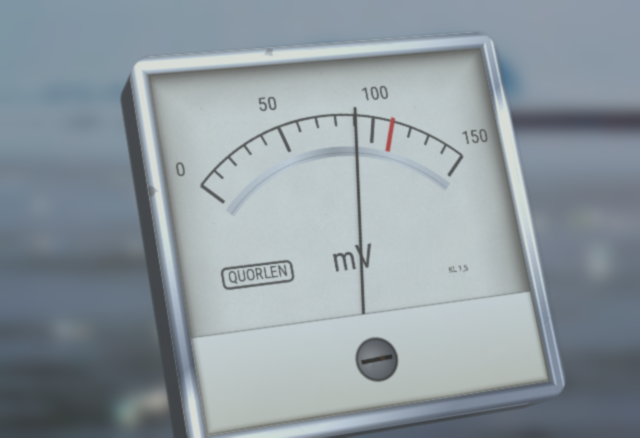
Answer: 90 mV
